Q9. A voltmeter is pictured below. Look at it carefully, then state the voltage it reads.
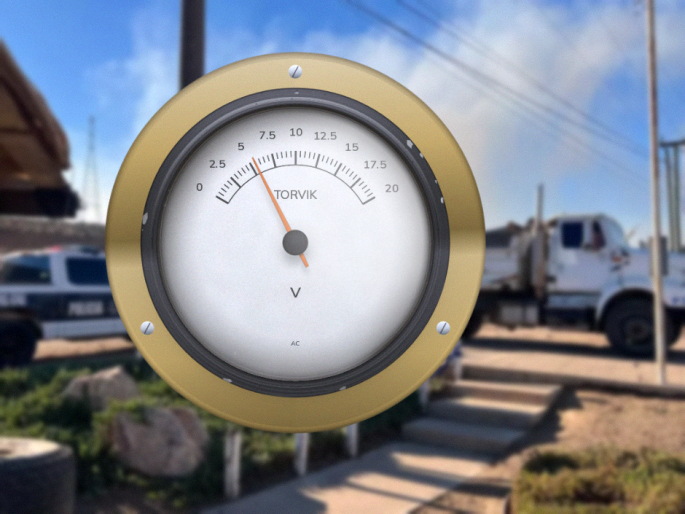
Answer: 5.5 V
